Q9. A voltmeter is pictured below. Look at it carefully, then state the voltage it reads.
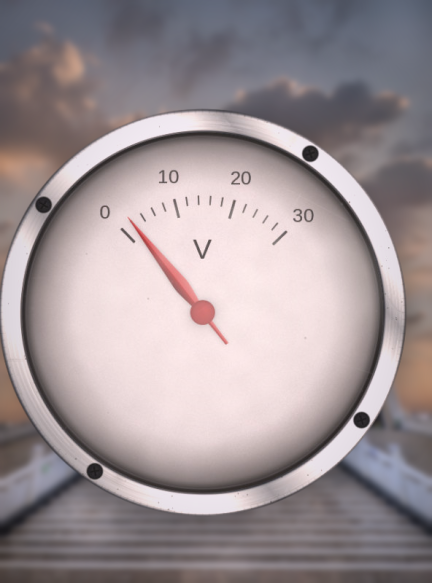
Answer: 2 V
